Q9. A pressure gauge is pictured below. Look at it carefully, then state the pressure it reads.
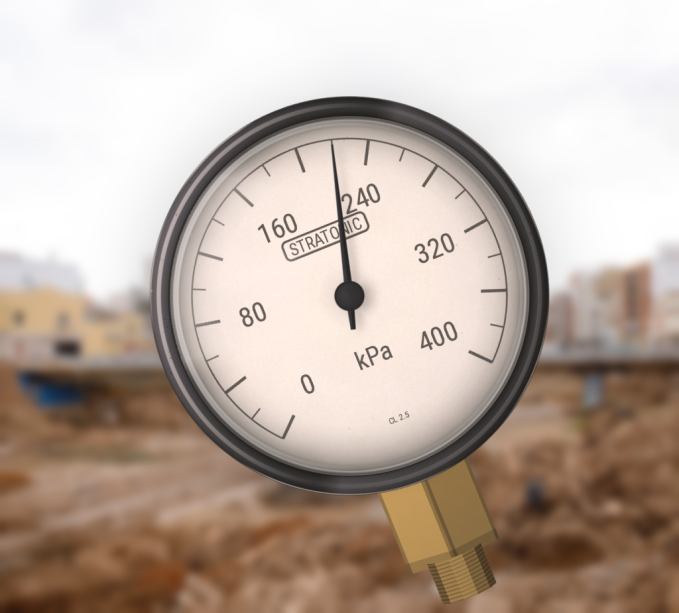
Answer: 220 kPa
